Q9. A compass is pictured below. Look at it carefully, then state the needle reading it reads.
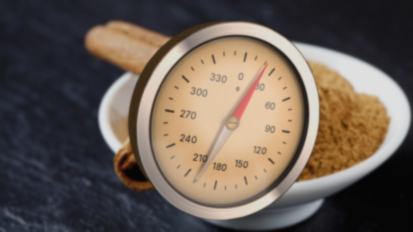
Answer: 20 °
